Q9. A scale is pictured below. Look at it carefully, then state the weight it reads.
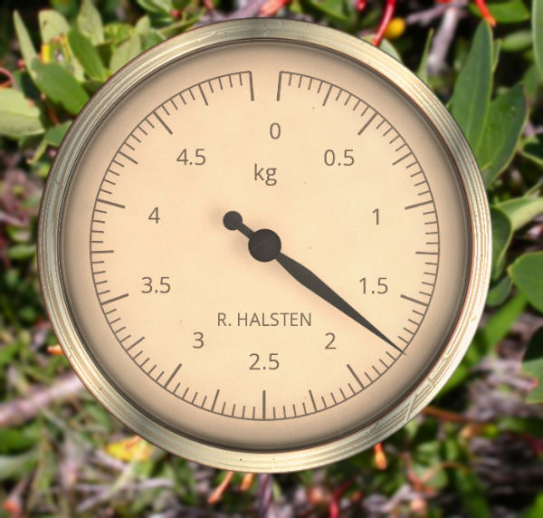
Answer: 1.75 kg
